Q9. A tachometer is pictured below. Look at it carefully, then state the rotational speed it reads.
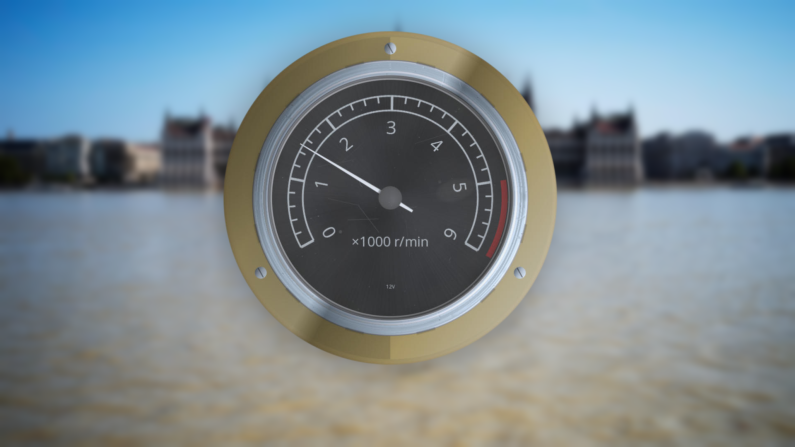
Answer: 1500 rpm
